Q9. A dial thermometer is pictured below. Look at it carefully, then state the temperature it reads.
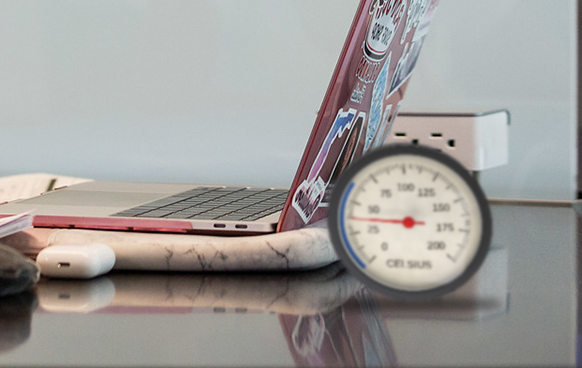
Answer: 37.5 °C
